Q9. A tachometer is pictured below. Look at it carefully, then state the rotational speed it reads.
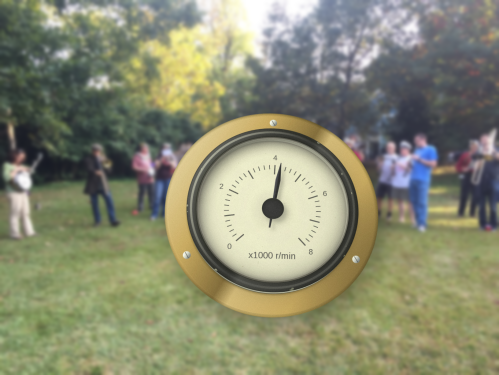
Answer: 4200 rpm
